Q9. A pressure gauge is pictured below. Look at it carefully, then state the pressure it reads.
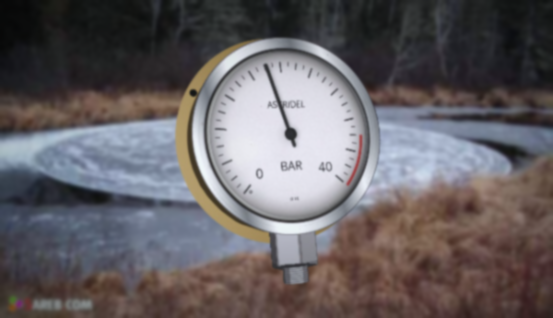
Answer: 18 bar
